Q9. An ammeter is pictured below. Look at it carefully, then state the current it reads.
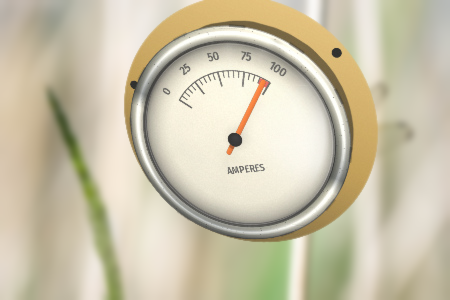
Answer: 95 A
